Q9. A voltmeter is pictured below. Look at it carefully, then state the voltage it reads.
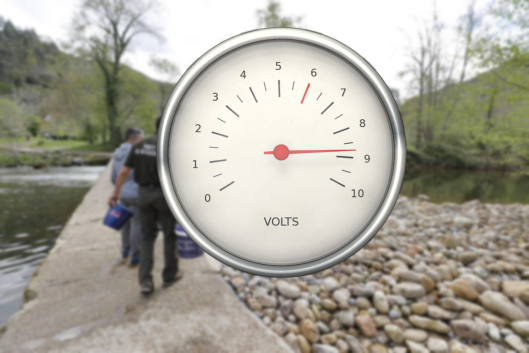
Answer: 8.75 V
